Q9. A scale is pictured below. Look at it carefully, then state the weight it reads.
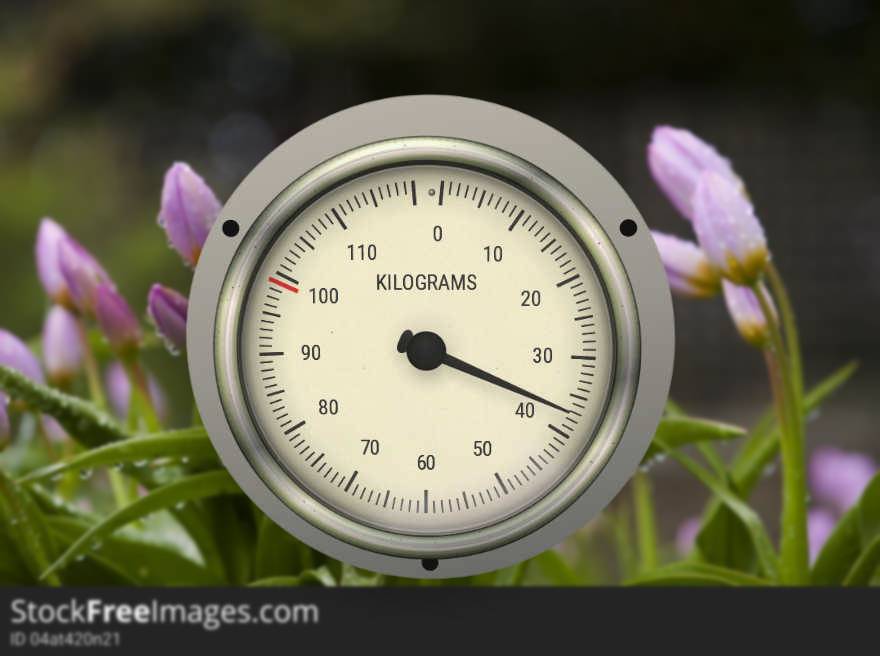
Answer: 37 kg
